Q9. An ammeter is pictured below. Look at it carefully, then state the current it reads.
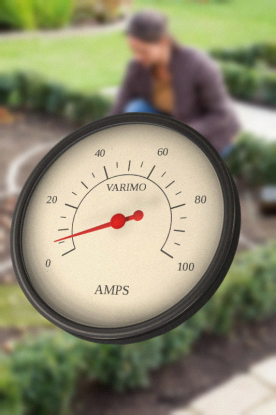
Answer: 5 A
